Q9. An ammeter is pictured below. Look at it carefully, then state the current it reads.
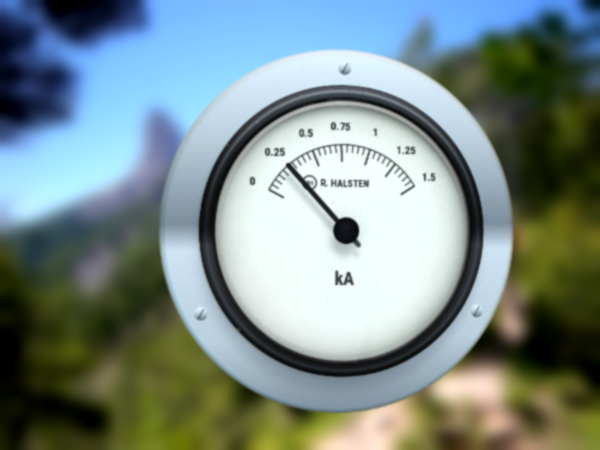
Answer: 0.25 kA
